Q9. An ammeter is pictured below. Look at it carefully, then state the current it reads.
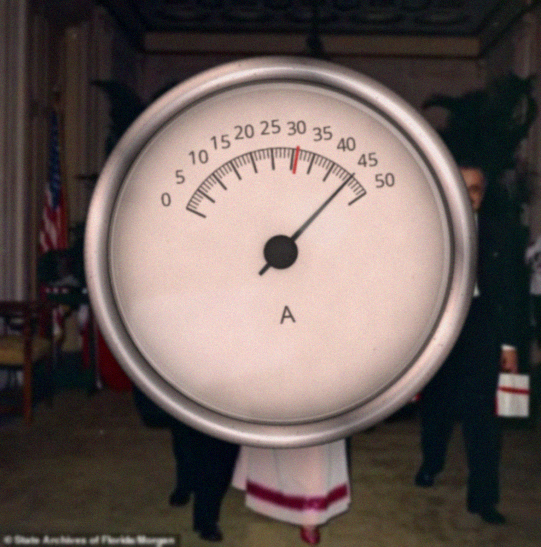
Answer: 45 A
